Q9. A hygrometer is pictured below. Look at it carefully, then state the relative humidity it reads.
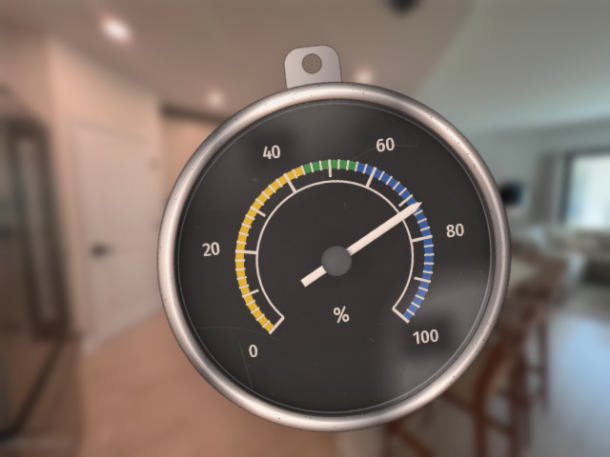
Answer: 72 %
